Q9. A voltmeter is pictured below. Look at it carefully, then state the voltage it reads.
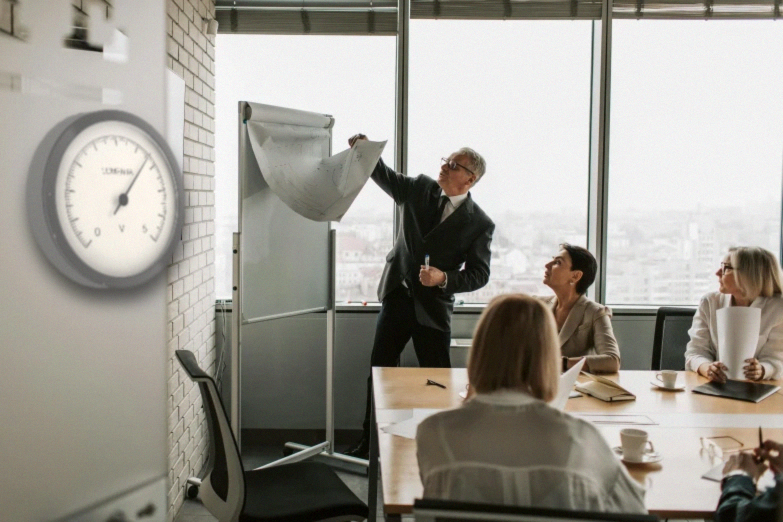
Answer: 3.25 V
